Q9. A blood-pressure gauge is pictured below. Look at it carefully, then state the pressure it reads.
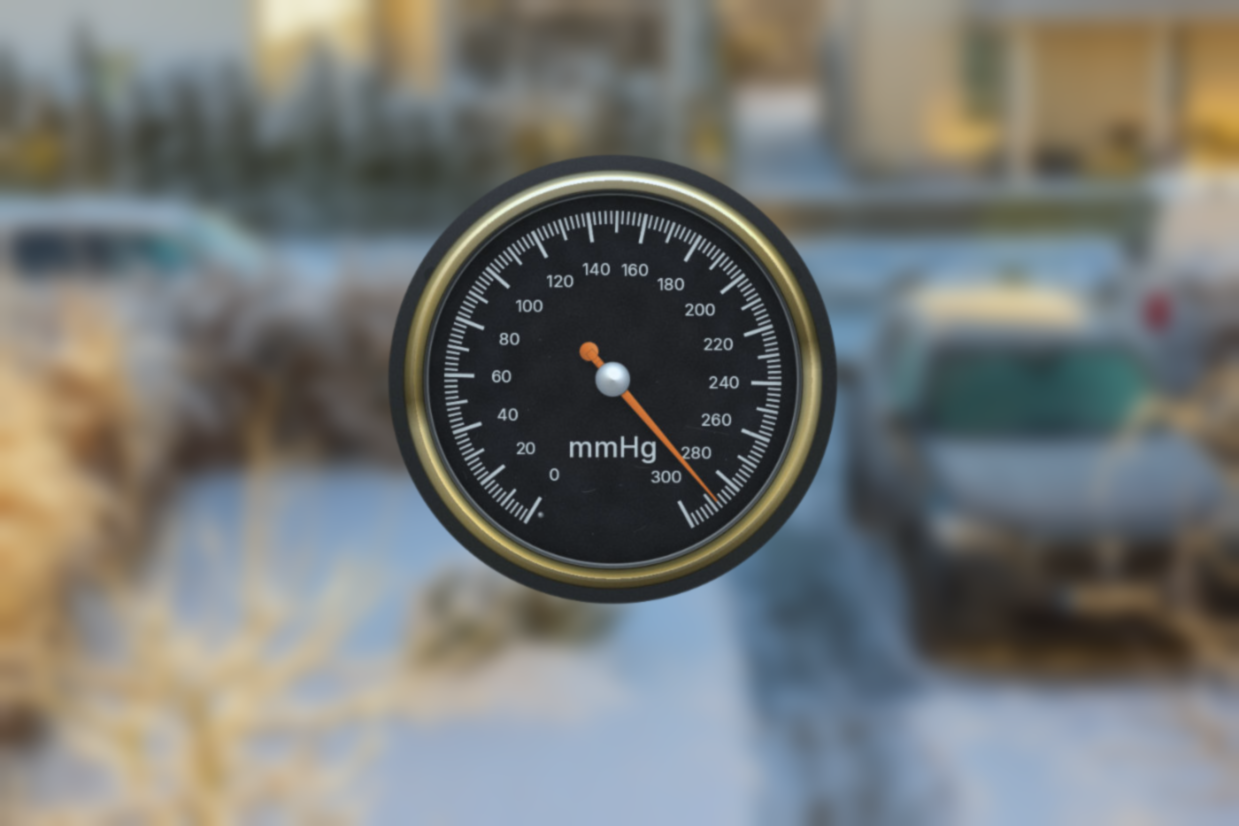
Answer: 288 mmHg
